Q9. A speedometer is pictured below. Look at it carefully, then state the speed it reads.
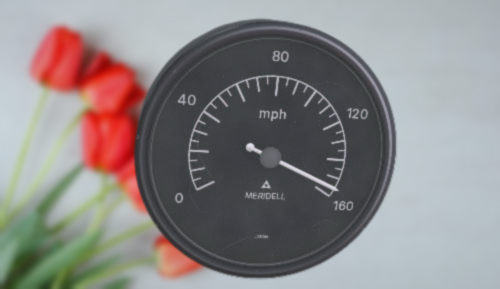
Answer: 155 mph
